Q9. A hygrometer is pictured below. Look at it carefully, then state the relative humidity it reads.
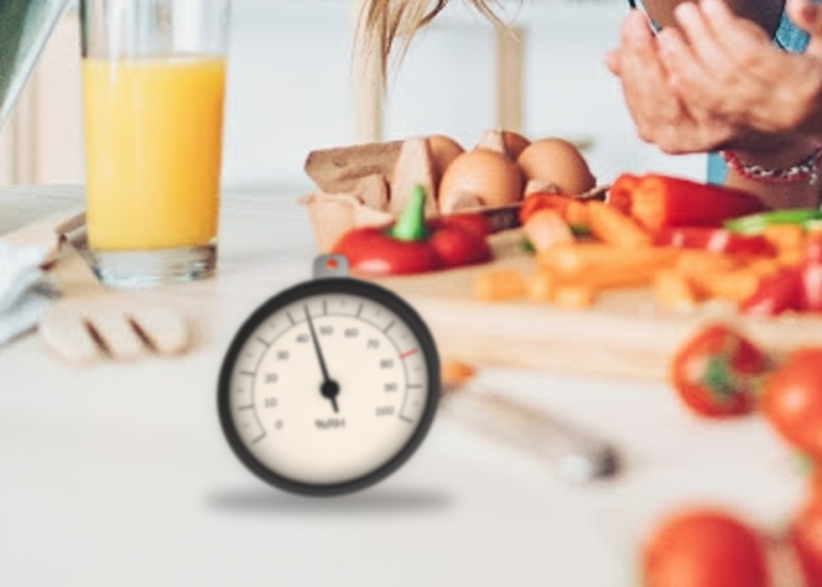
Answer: 45 %
